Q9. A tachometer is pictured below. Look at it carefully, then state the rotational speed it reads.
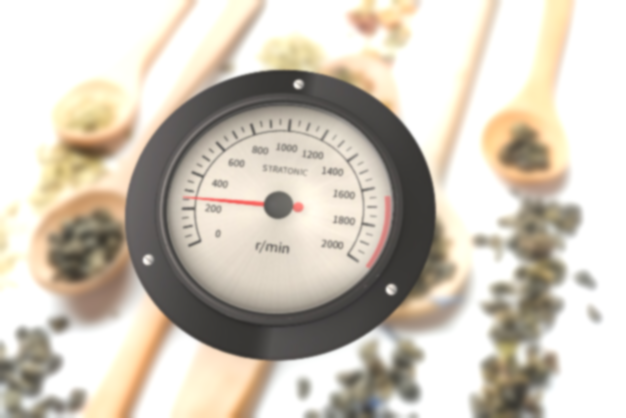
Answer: 250 rpm
